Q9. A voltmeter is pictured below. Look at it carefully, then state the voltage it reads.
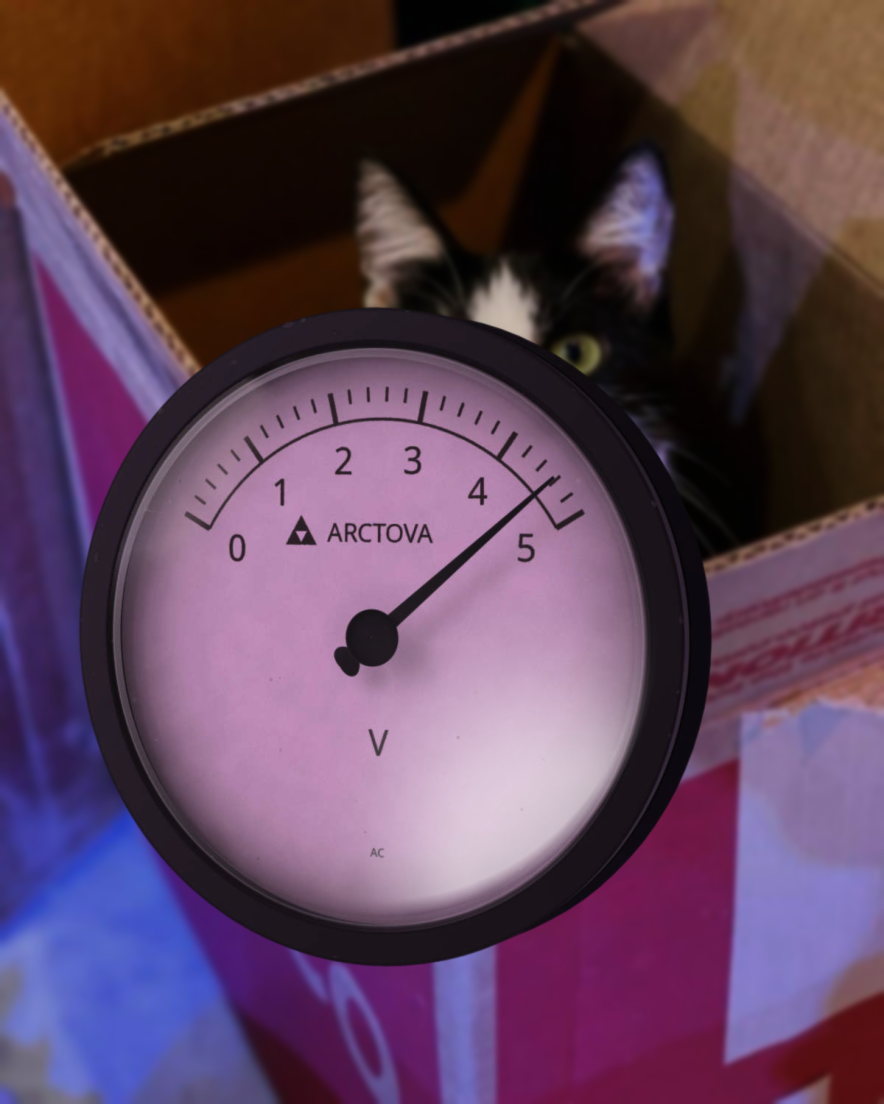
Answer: 4.6 V
